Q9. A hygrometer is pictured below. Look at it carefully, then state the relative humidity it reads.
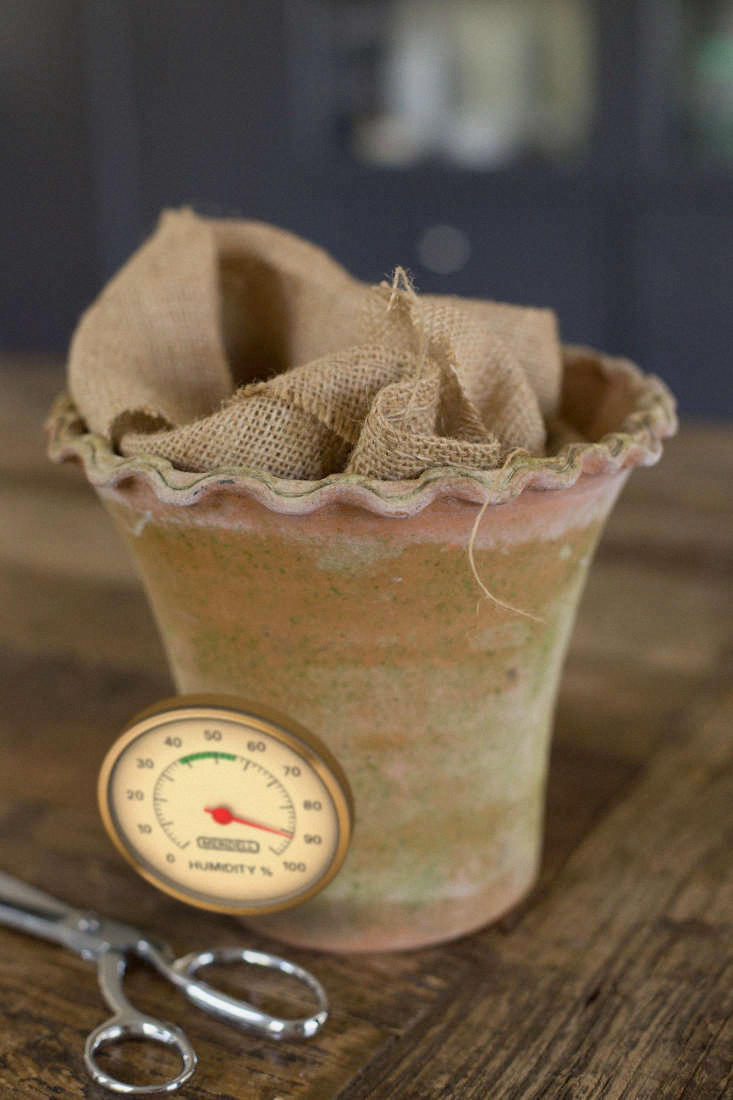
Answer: 90 %
